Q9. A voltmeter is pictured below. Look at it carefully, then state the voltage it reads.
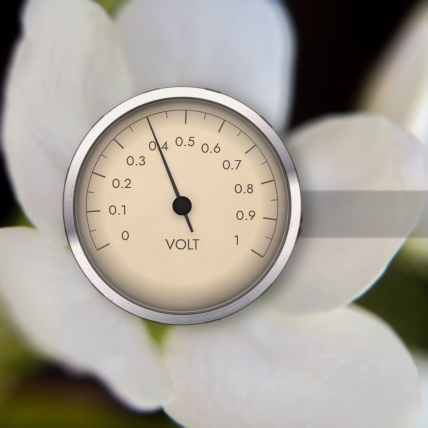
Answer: 0.4 V
